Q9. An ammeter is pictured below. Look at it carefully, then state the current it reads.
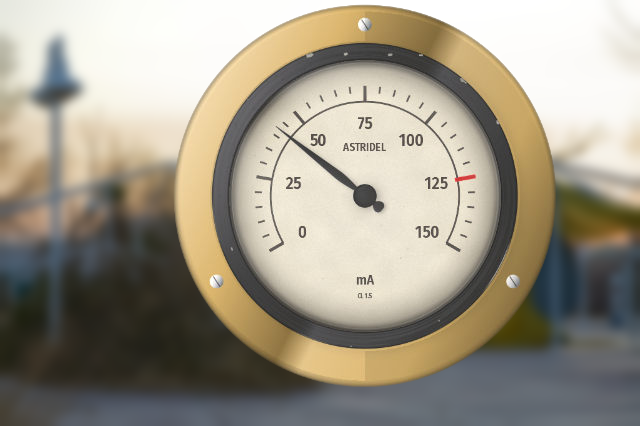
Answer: 42.5 mA
